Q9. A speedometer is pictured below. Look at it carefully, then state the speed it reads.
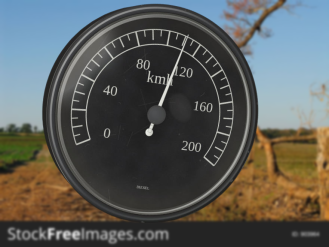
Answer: 110 km/h
